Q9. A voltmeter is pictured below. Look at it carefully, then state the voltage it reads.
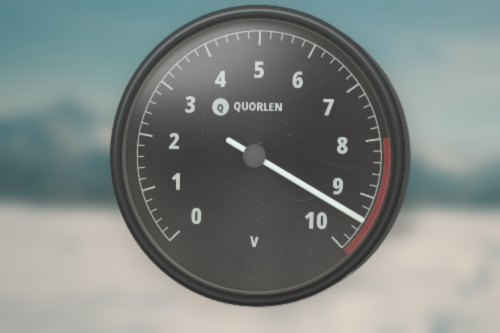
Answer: 9.4 V
